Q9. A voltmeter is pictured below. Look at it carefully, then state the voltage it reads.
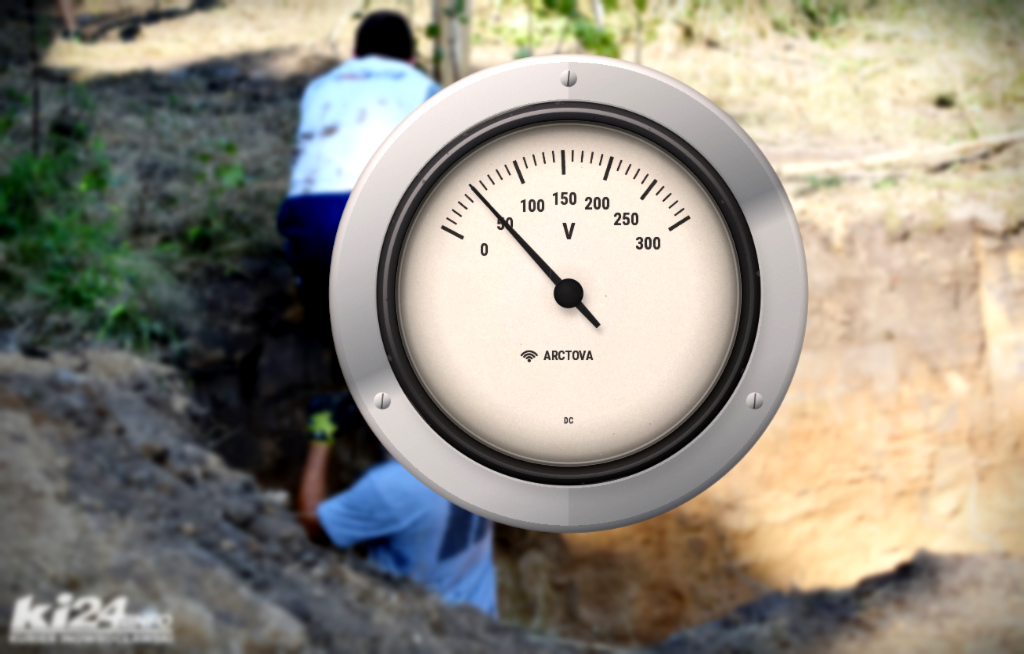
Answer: 50 V
